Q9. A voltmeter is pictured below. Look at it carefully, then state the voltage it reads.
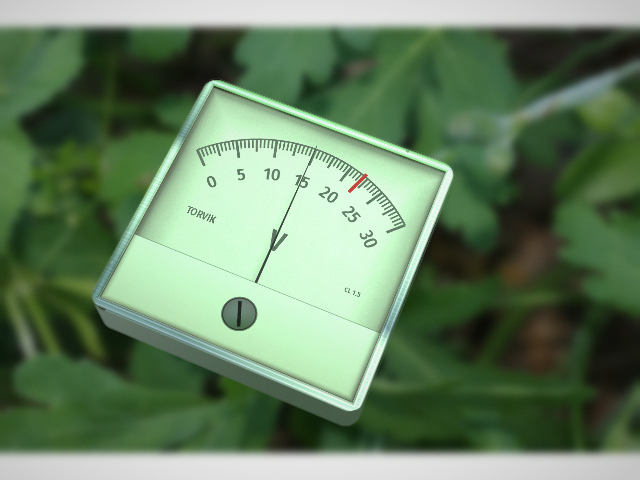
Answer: 15 V
